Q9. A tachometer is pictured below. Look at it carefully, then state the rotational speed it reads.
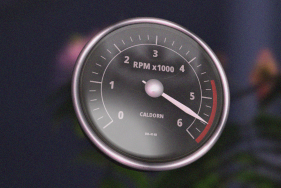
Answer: 5600 rpm
